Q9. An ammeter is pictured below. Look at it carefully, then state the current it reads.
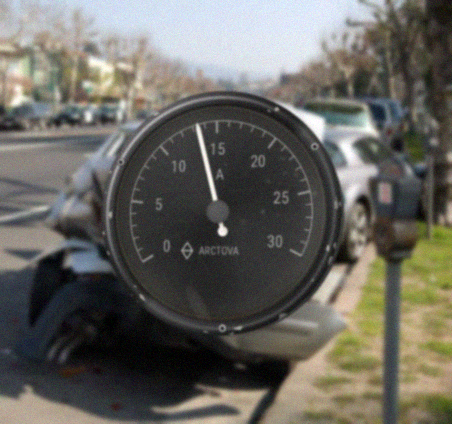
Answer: 13.5 A
